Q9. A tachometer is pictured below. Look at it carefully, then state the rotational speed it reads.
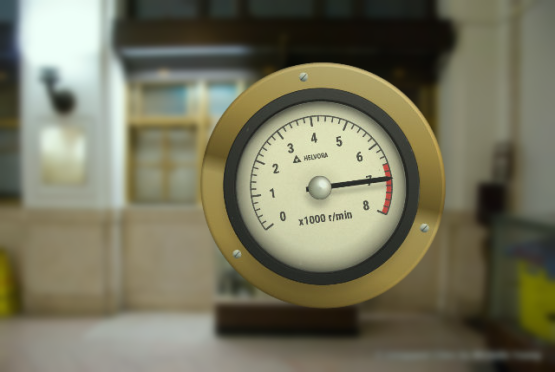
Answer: 7000 rpm
